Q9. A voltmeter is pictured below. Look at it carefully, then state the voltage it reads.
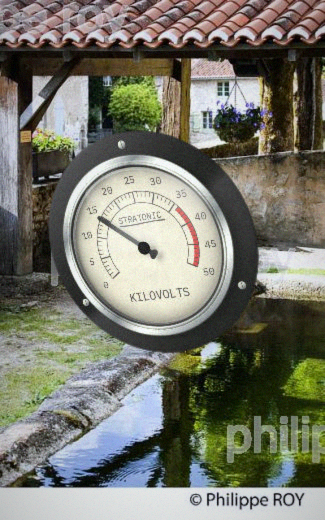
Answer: 15 kV
